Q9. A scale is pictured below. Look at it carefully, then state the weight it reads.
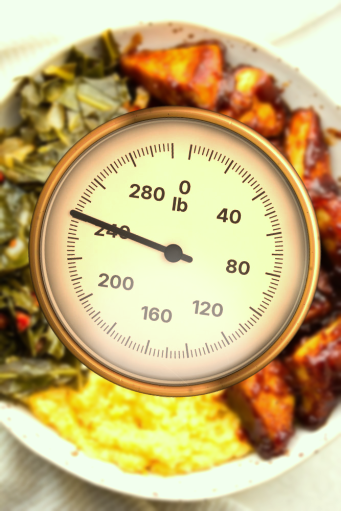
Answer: 242 lb
